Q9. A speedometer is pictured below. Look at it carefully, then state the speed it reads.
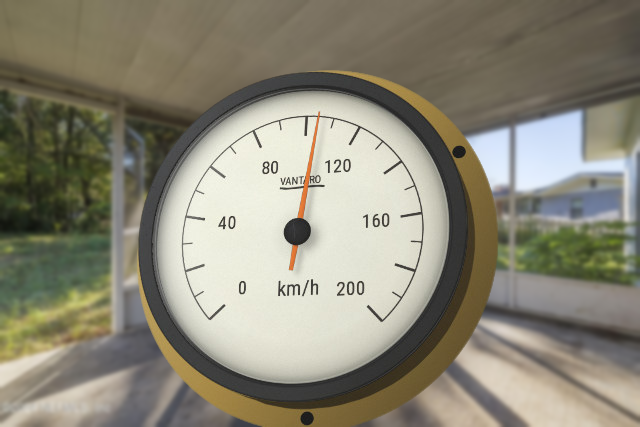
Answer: 105 km/h
